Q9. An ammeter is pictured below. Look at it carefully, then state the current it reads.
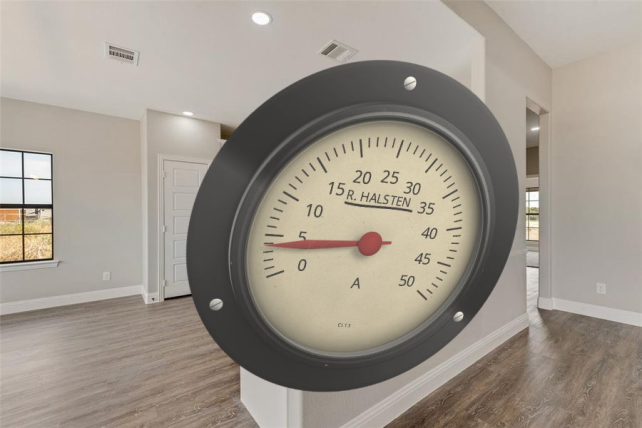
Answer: 4 A
